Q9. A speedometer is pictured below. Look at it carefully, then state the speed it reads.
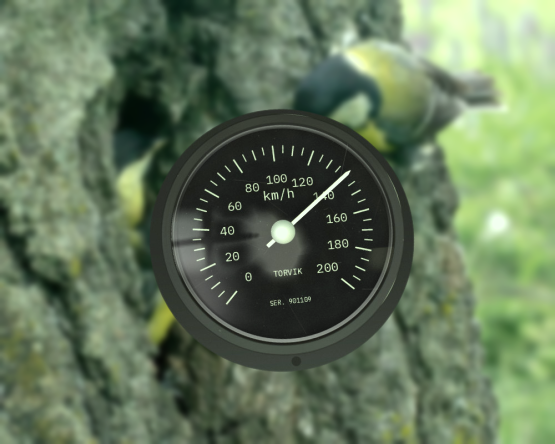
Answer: 140 km/h
